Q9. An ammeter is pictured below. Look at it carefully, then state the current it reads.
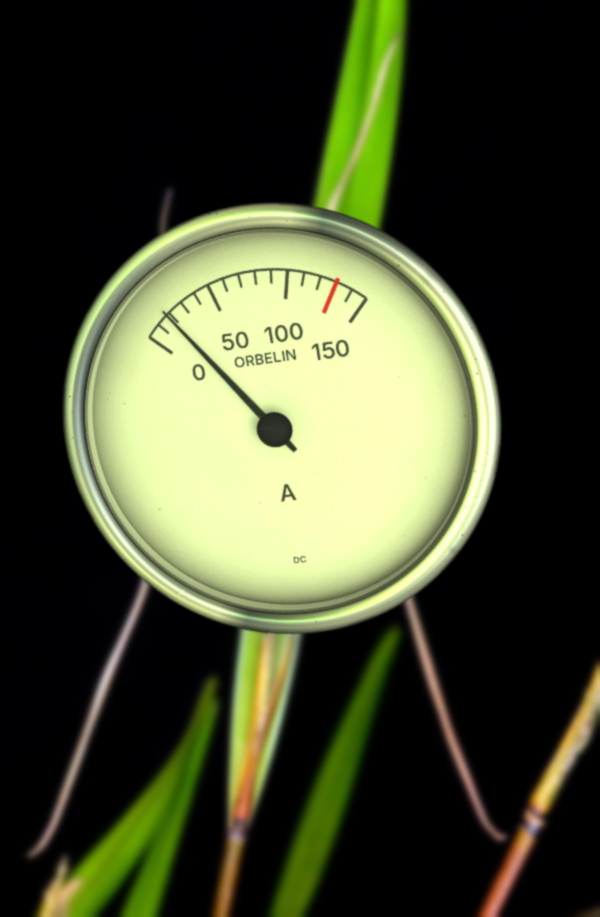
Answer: 20 A
